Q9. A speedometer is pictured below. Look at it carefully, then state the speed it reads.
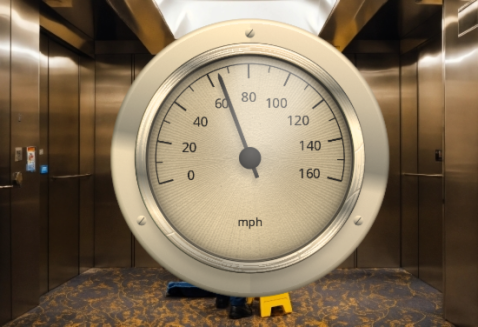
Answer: 65 mph
